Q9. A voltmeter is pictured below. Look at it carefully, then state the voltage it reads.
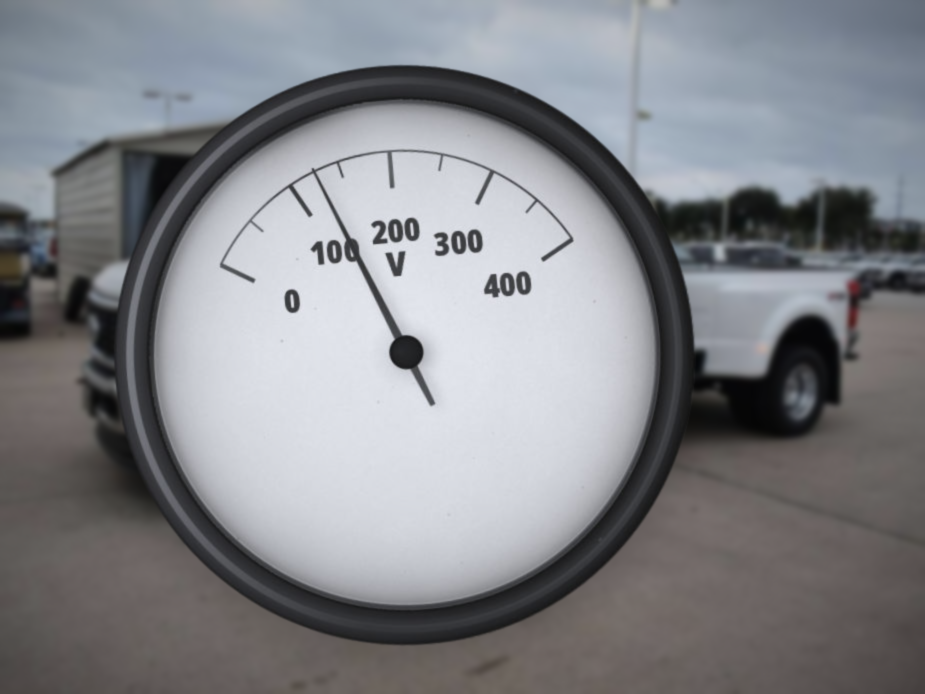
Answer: 125 V
